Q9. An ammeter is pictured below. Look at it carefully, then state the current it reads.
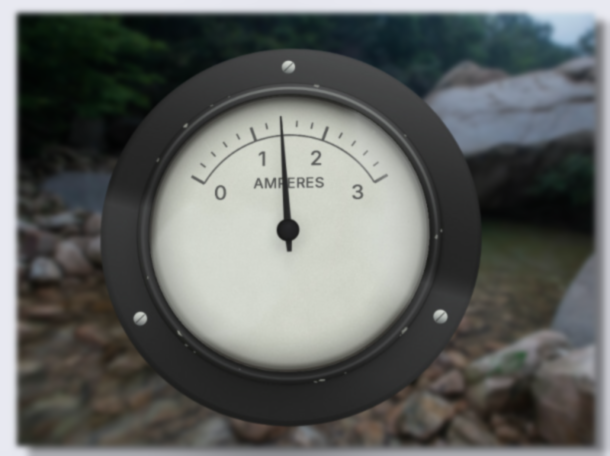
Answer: 1.4 A
